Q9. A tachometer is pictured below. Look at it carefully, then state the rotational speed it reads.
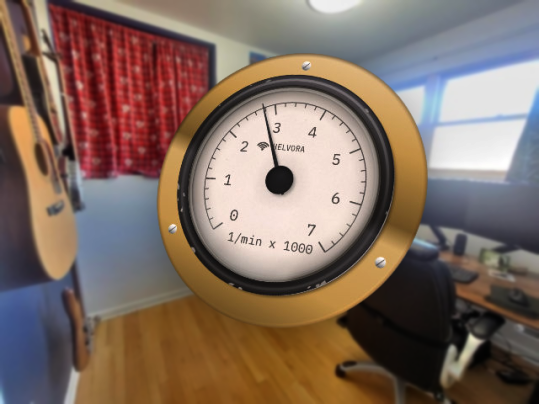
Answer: 2800 rpm
